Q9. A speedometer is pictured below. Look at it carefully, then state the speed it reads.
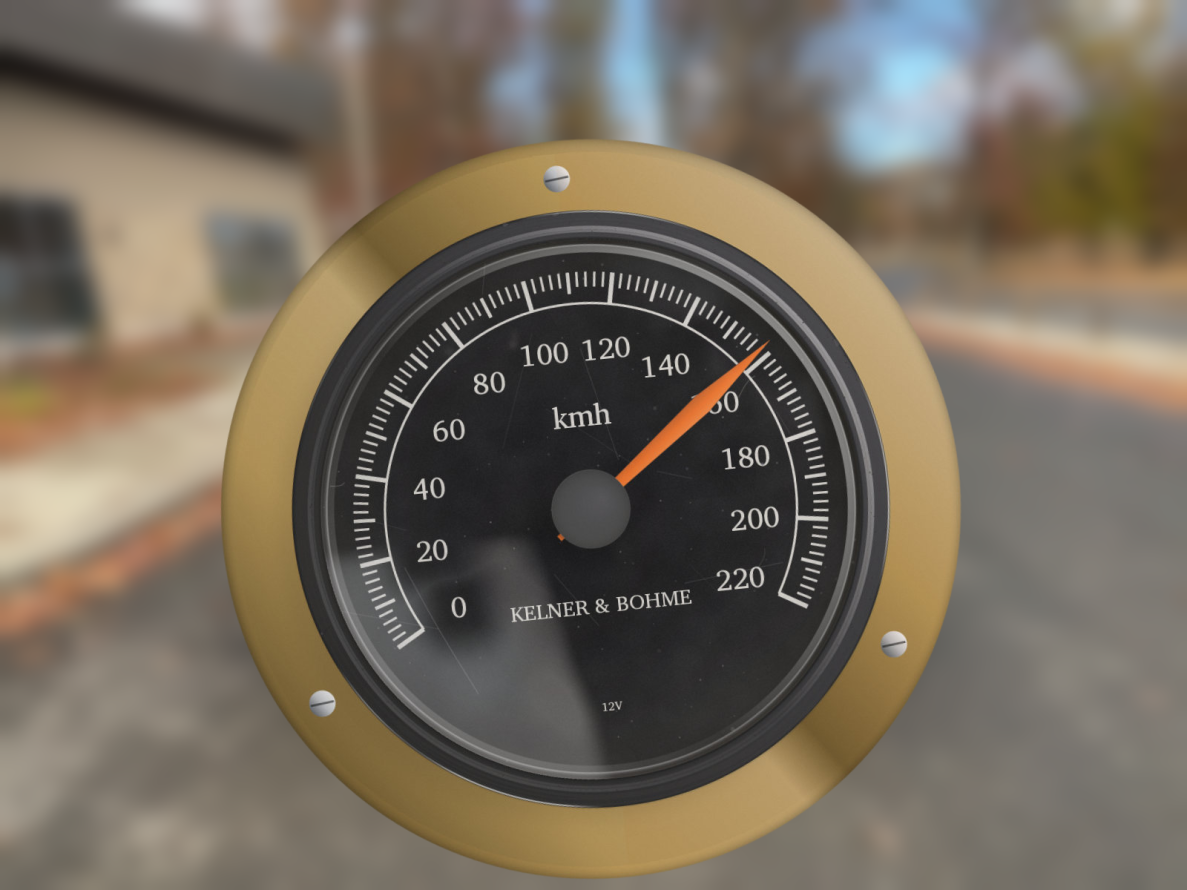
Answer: 158 km/h
